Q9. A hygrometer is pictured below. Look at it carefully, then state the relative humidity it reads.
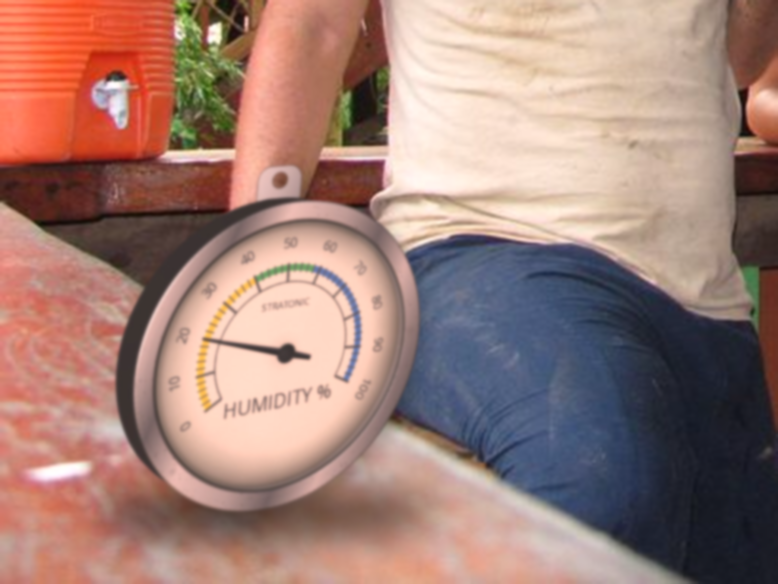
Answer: 20 %
